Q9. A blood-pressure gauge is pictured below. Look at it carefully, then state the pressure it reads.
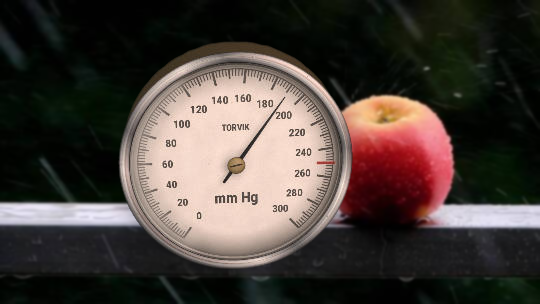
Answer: 190 mmHg
